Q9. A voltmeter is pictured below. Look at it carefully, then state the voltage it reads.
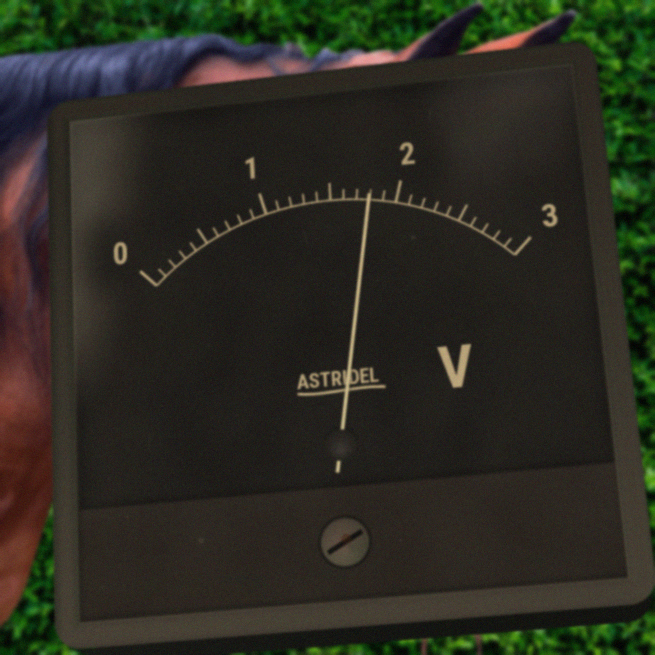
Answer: 1.8 V
